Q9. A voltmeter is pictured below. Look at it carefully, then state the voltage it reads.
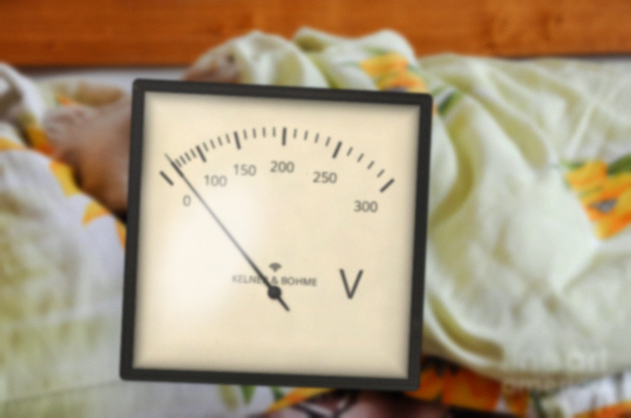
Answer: 50 V
